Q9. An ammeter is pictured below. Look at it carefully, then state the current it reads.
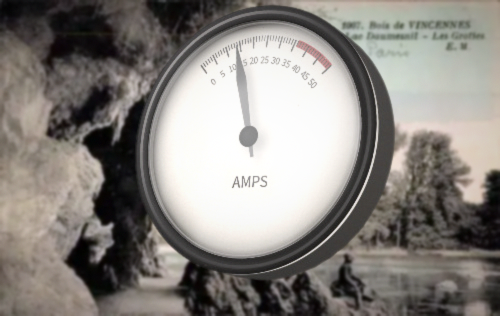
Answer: 15 A
